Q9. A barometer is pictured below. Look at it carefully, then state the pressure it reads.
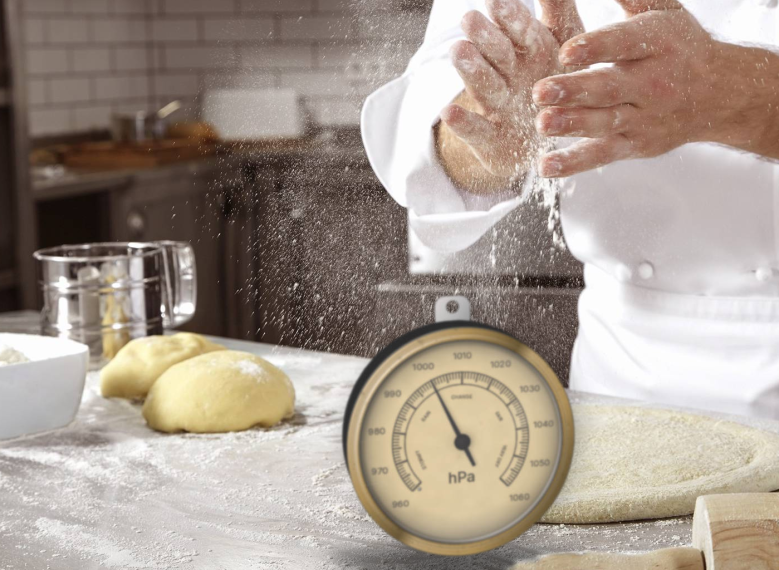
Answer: 1000 hPa
